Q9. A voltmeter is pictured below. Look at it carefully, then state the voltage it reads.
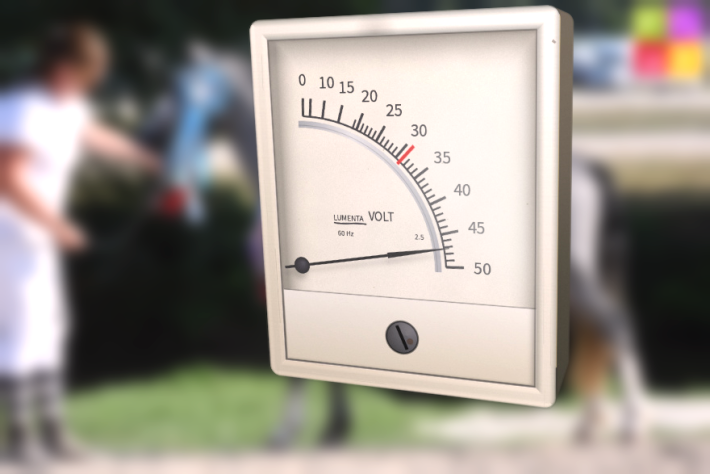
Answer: 47 V
